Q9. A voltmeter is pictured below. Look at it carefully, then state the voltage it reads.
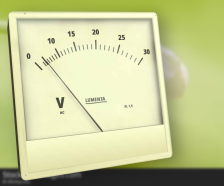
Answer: 5 V
